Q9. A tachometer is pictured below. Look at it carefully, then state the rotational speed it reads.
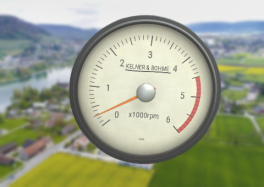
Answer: 300 rpm
